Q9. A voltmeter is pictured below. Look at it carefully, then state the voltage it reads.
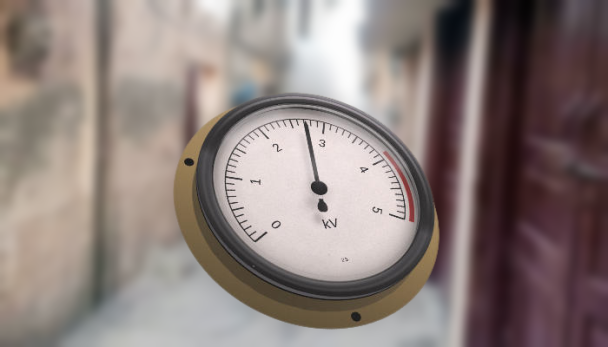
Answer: 2.7 kV
